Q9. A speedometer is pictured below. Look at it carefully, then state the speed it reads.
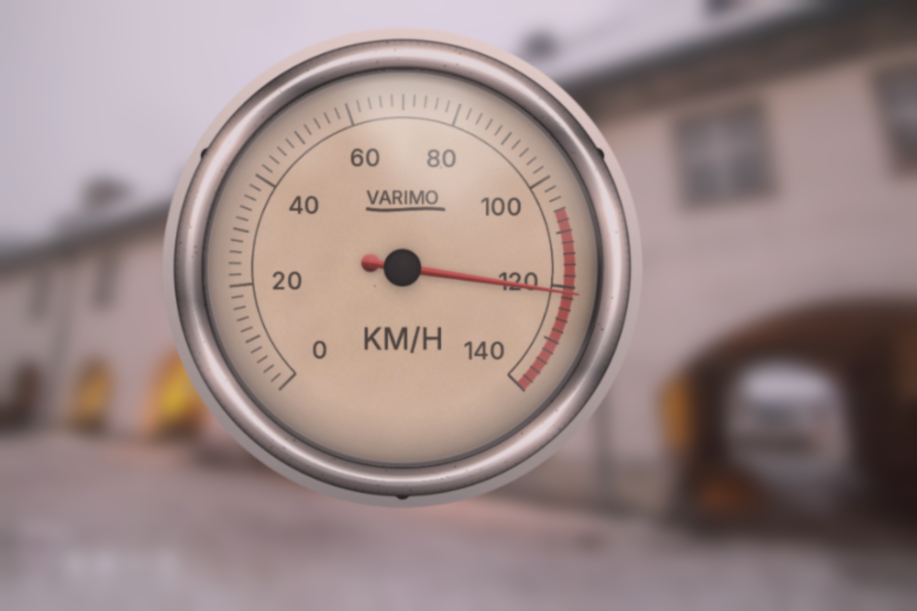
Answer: 121 km/h
